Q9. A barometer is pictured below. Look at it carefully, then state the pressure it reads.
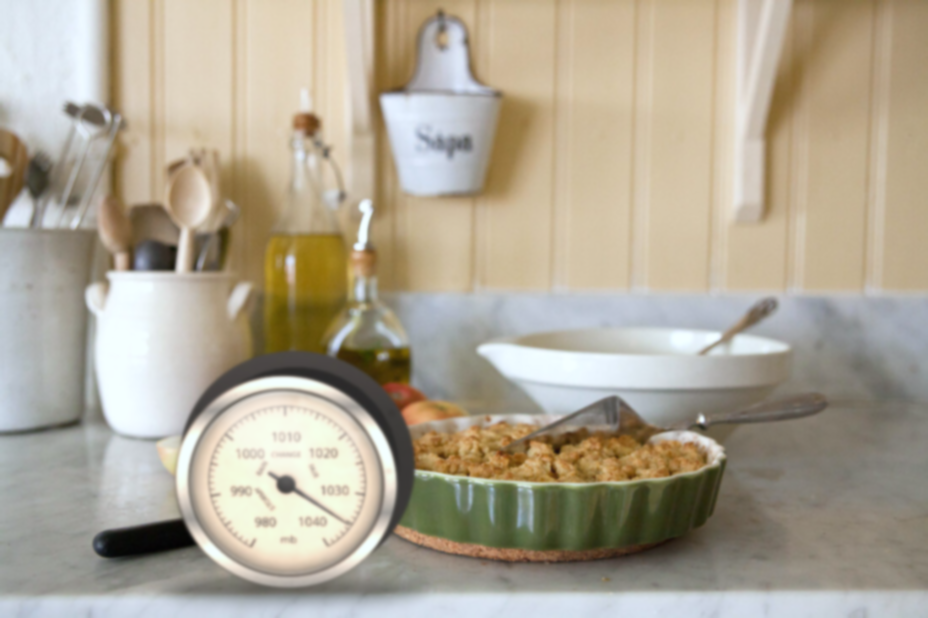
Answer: 1035 mbar
